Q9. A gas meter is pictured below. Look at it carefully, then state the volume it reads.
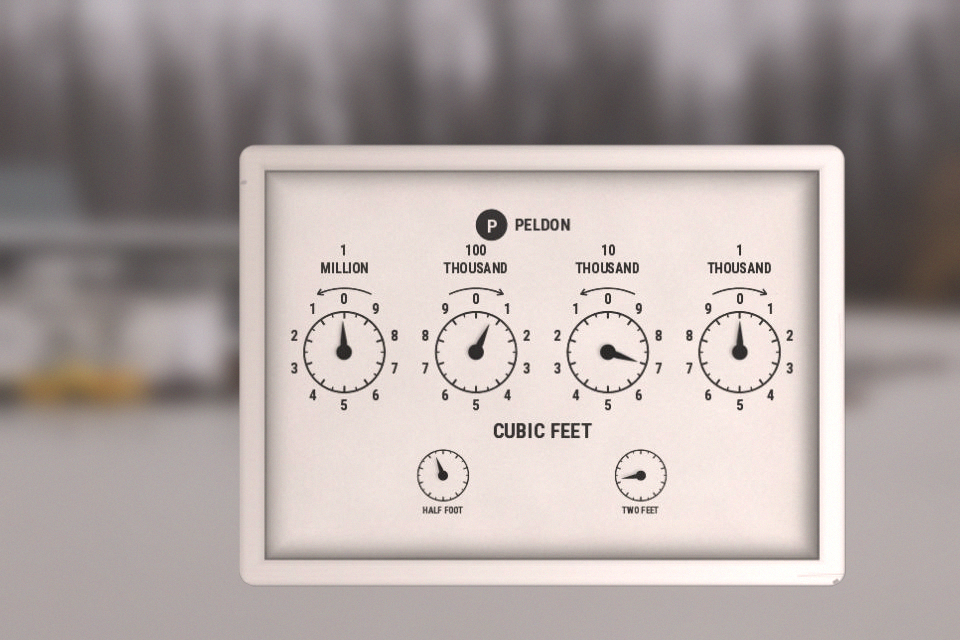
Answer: 7000 ft³
